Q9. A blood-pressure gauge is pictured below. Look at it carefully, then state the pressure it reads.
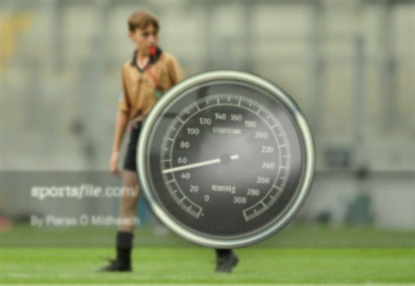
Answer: 50 mmHg
